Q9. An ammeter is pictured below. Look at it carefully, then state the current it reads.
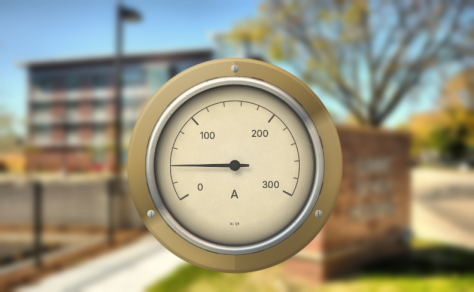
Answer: 40 A
